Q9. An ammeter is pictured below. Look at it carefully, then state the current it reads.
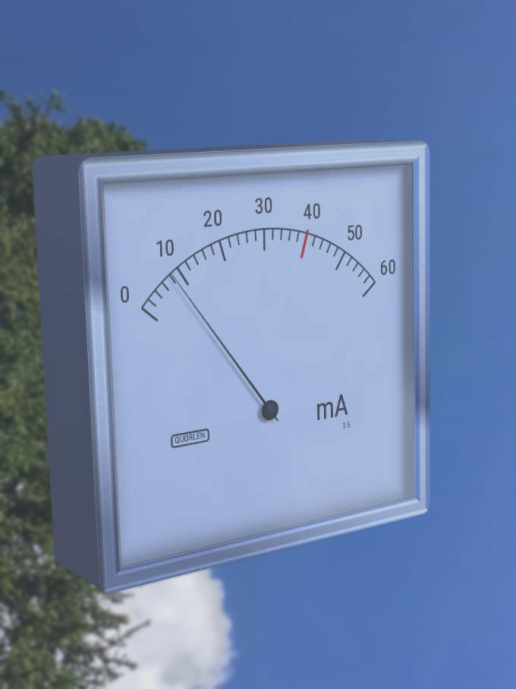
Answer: 8 mA
